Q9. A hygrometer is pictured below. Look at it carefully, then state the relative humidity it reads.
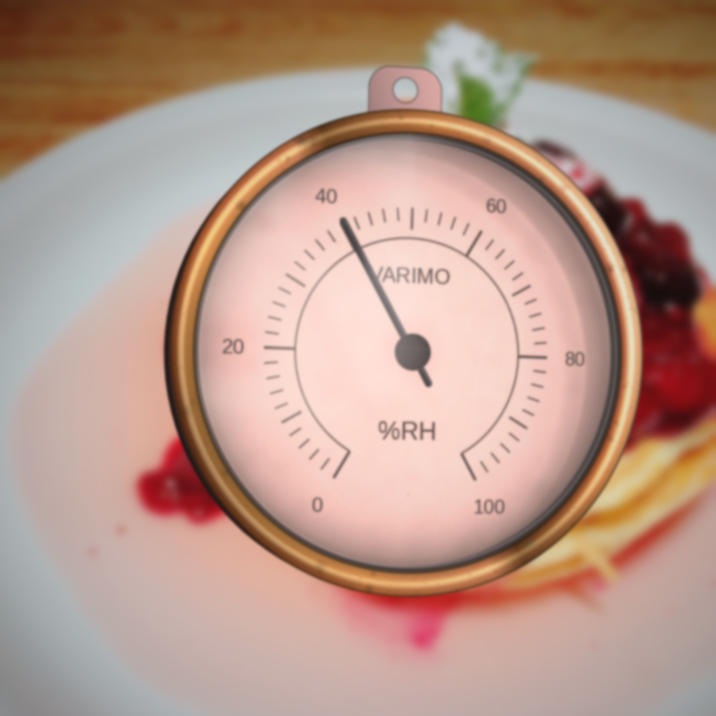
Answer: 40 %
